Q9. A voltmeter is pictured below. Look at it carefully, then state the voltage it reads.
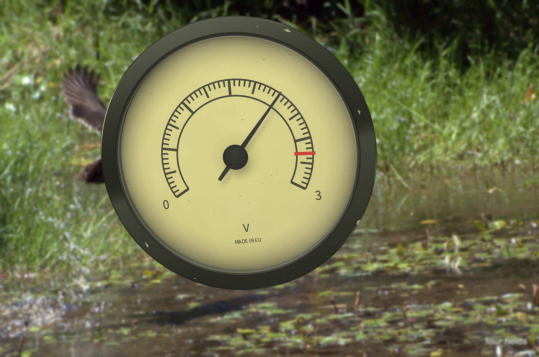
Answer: 2 V
